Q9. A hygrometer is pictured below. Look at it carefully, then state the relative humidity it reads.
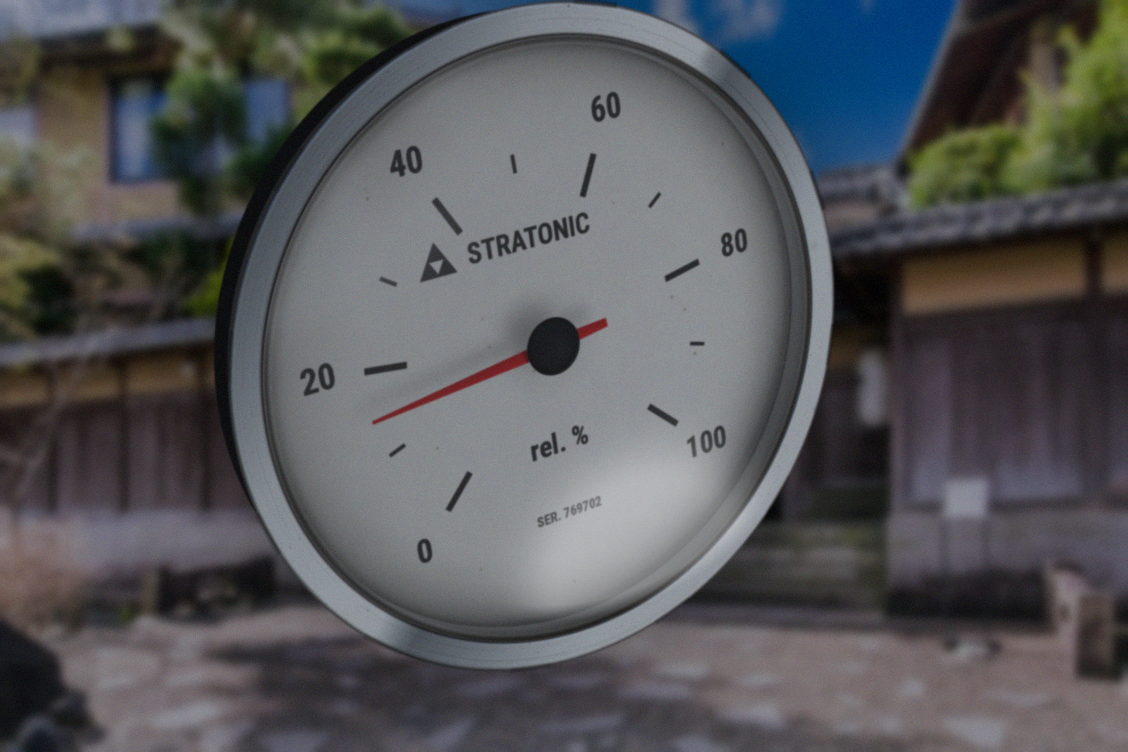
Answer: 15 %
